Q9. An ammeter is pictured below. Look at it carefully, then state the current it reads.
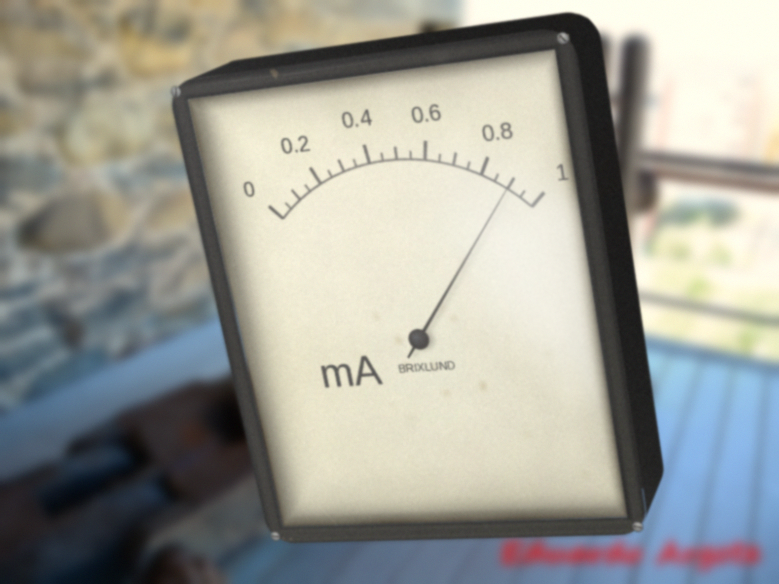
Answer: 0.9 mA
